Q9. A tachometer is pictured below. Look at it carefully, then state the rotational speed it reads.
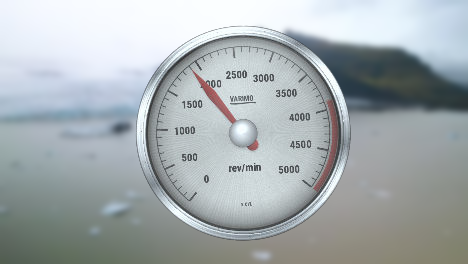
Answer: 1900 rpm
